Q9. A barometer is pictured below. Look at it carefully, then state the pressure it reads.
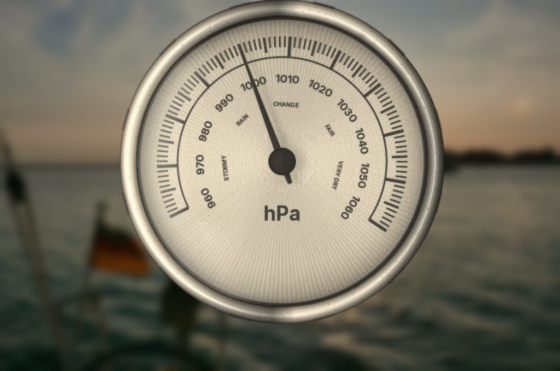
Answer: 1000 hPa
